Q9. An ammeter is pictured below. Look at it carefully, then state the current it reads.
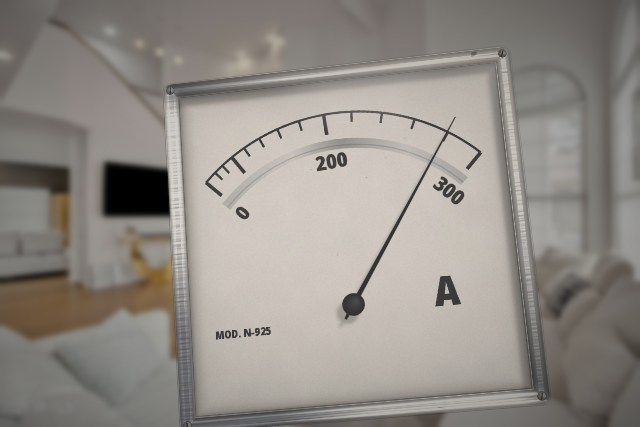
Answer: 280 A
